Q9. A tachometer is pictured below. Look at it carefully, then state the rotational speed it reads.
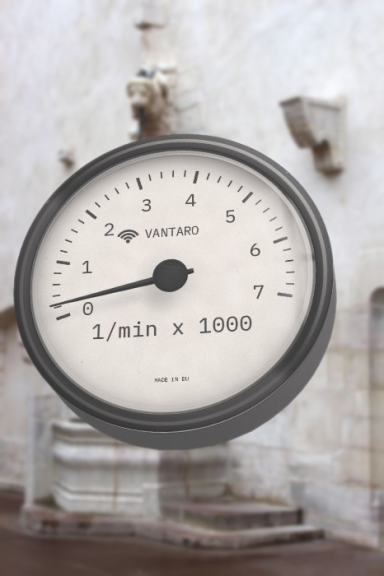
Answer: 200 rpm
